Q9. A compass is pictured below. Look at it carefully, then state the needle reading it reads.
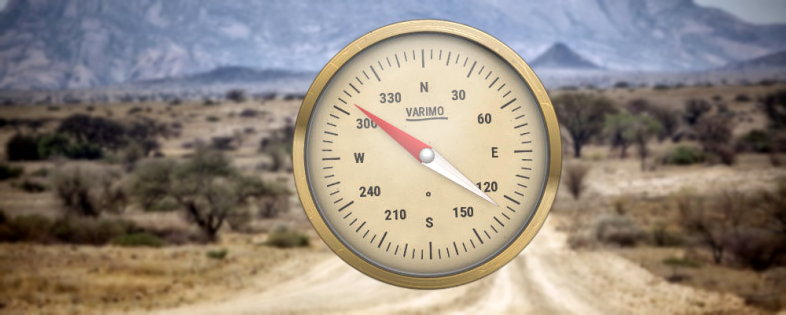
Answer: 307.5 °
